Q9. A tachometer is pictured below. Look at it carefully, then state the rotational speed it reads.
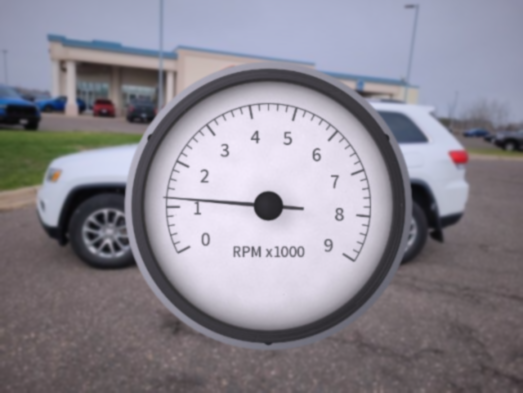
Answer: 1200 rpm
